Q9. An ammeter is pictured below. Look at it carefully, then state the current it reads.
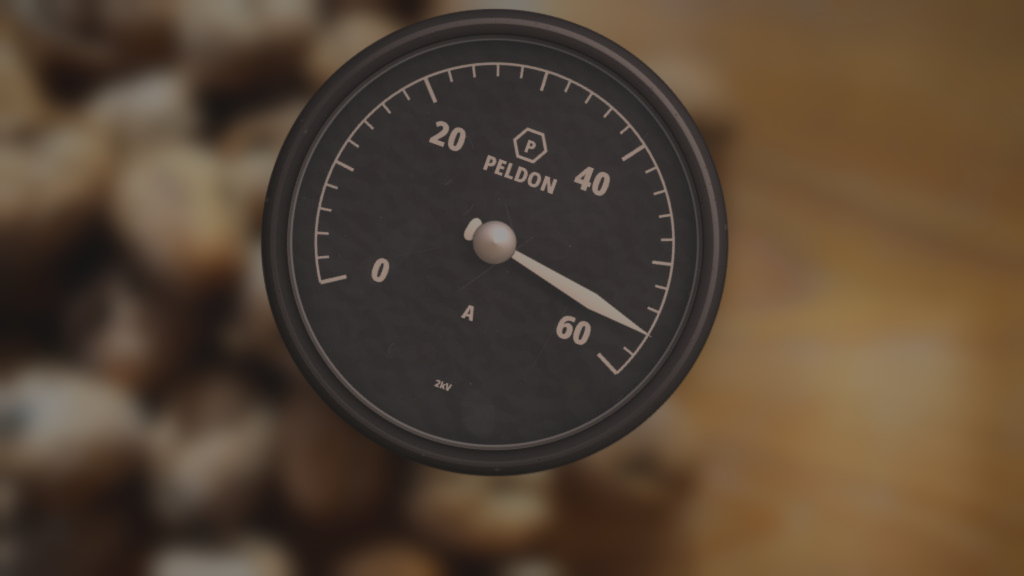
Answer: 56 A
